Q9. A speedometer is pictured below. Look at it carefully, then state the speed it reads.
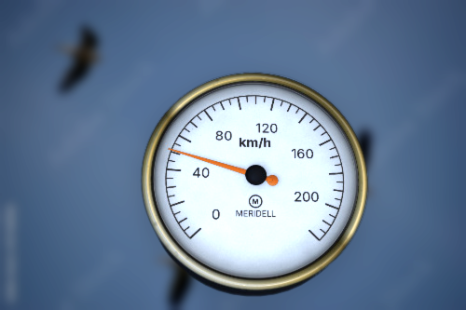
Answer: 50 km/h
